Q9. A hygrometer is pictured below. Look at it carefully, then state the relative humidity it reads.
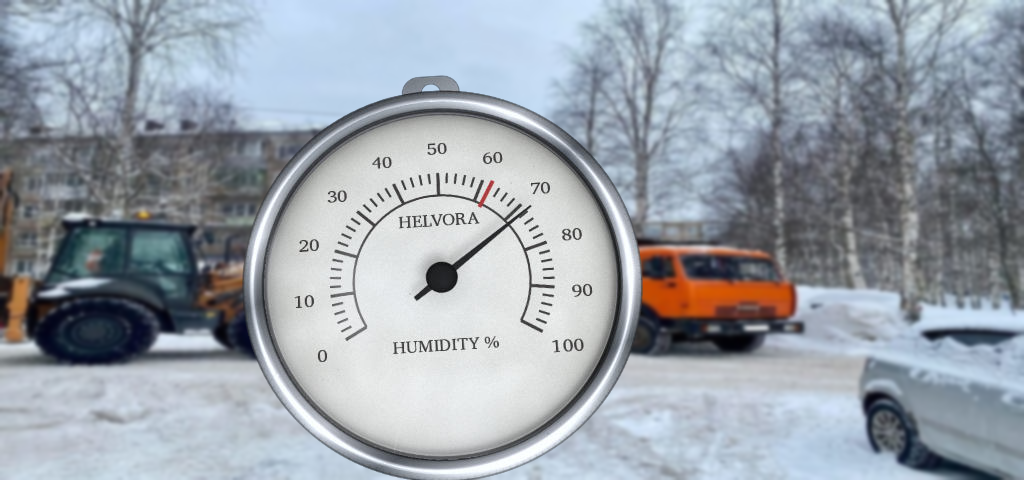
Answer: 72 %
